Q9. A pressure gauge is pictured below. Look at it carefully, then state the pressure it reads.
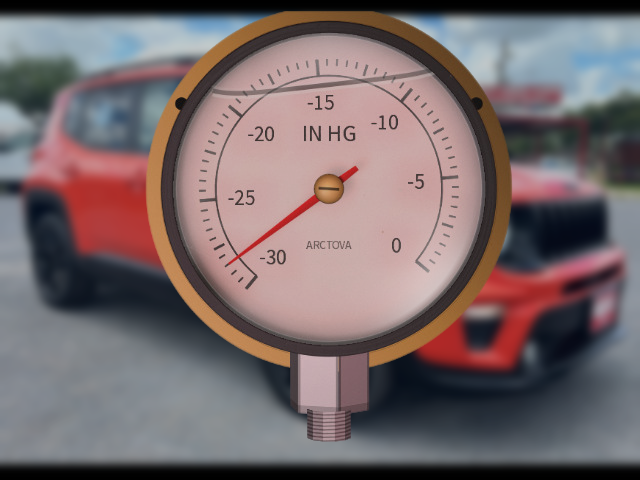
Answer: -28.5 inHg
